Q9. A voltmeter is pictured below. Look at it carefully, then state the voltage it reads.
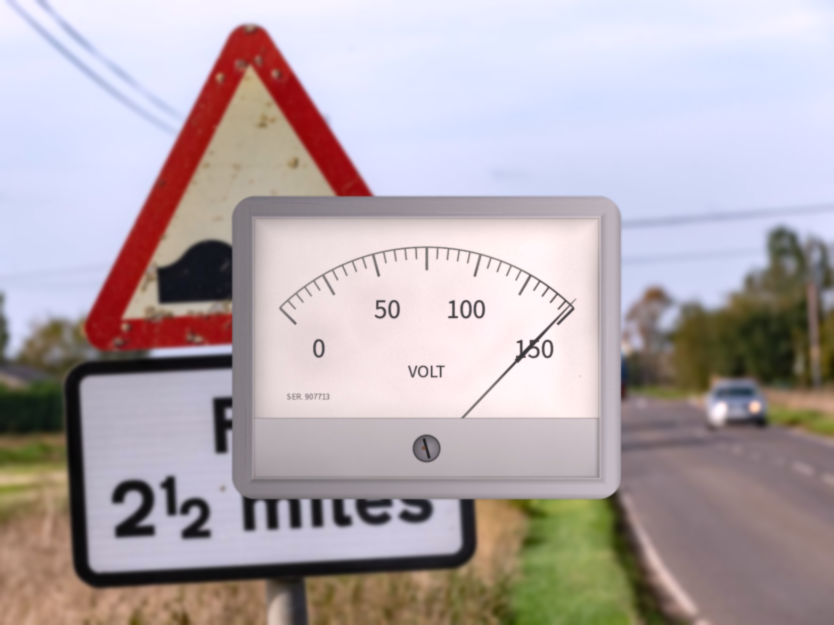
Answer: 147.5 V
